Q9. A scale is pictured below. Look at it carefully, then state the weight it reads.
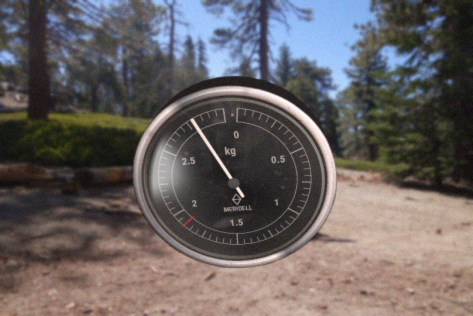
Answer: 2.8 kg
